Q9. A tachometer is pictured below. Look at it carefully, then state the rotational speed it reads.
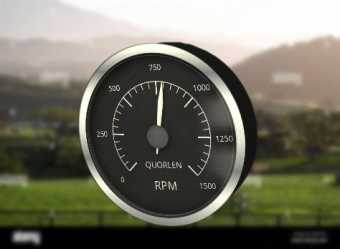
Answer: 800 rpm
